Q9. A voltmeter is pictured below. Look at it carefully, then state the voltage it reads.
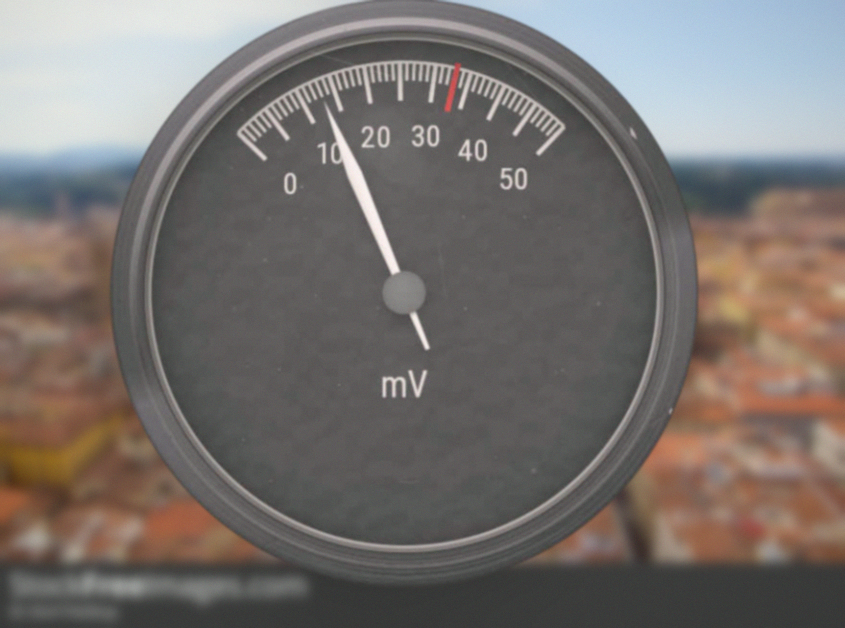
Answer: 13 mV
